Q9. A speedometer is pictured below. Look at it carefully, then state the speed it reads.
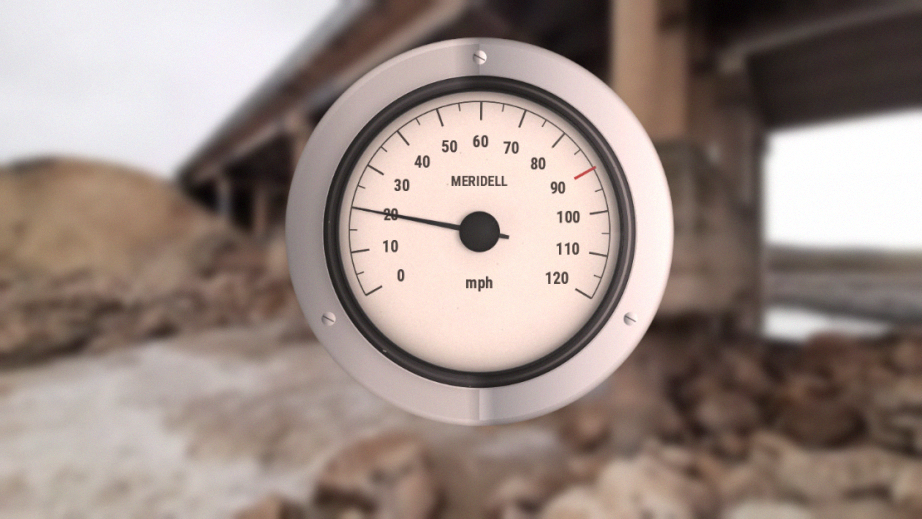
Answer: 20 mph
